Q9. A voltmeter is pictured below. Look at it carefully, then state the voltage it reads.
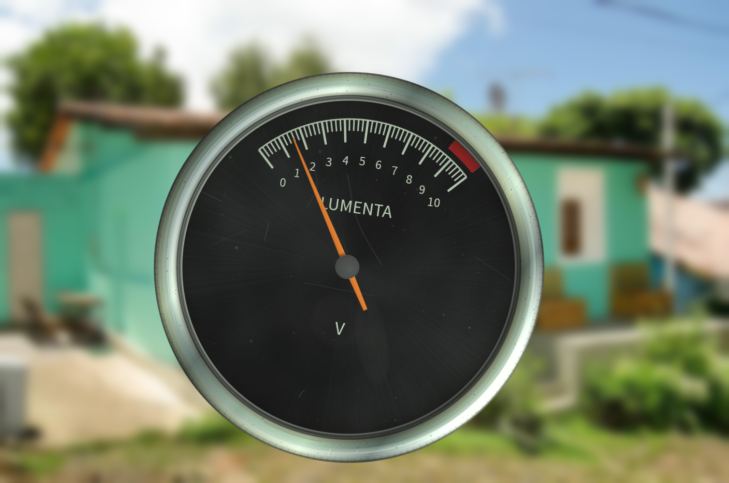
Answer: 1.6 V
